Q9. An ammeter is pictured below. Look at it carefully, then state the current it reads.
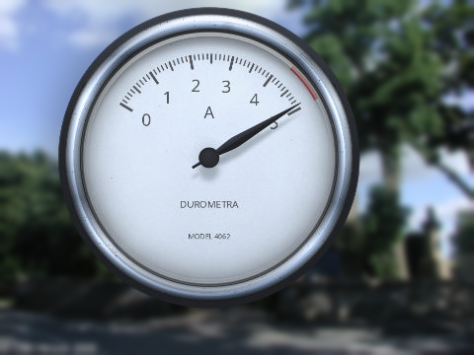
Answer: 4.9 A
